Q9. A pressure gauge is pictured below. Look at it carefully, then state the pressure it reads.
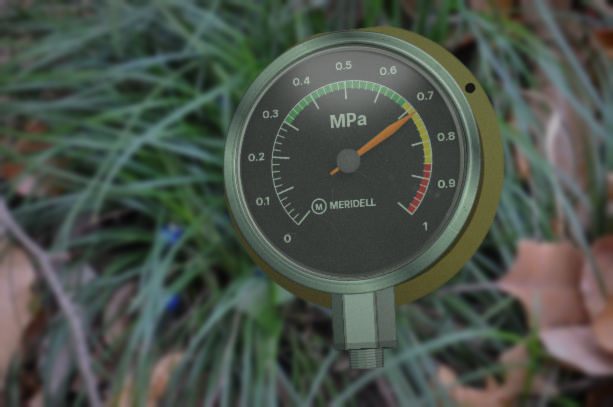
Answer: 0.72 MPa
